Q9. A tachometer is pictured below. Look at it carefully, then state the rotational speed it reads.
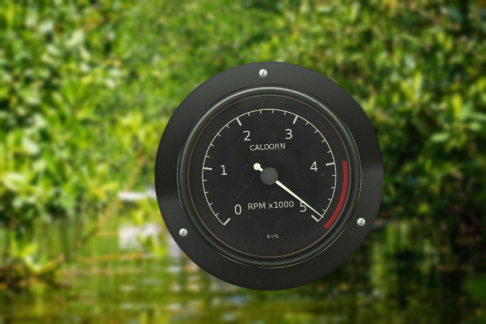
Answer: 4900 rpm
